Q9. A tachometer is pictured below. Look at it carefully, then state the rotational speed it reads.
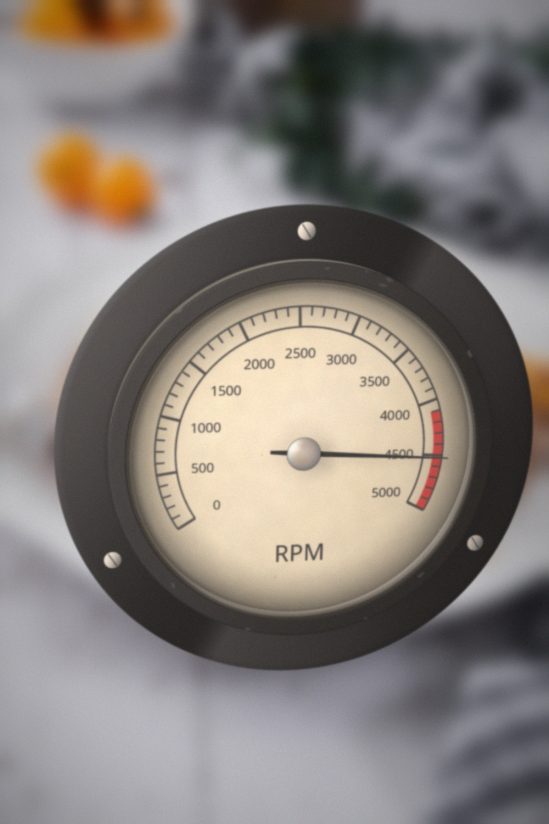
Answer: 4500 rpm
